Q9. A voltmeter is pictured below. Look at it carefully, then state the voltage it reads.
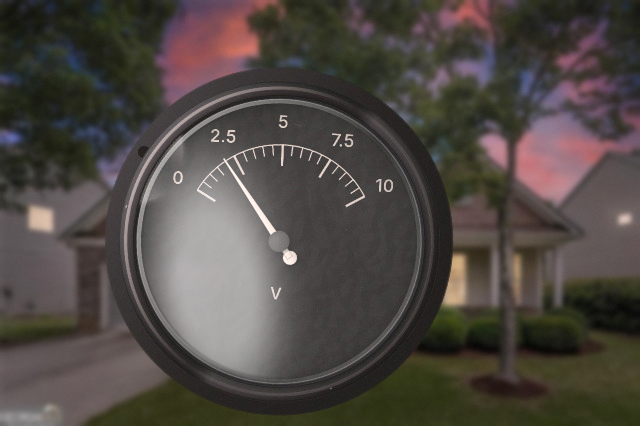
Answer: 2 V
